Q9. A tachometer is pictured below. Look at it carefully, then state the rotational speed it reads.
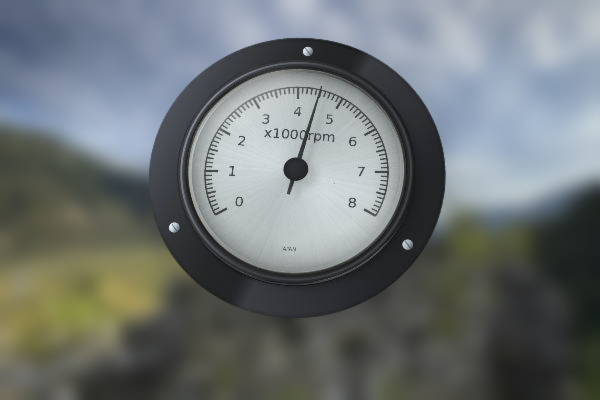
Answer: 4500 rpm
